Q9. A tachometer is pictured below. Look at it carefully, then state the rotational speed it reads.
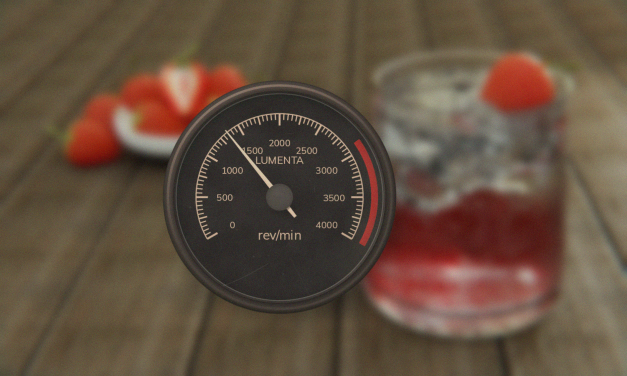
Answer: 1350 rpm
